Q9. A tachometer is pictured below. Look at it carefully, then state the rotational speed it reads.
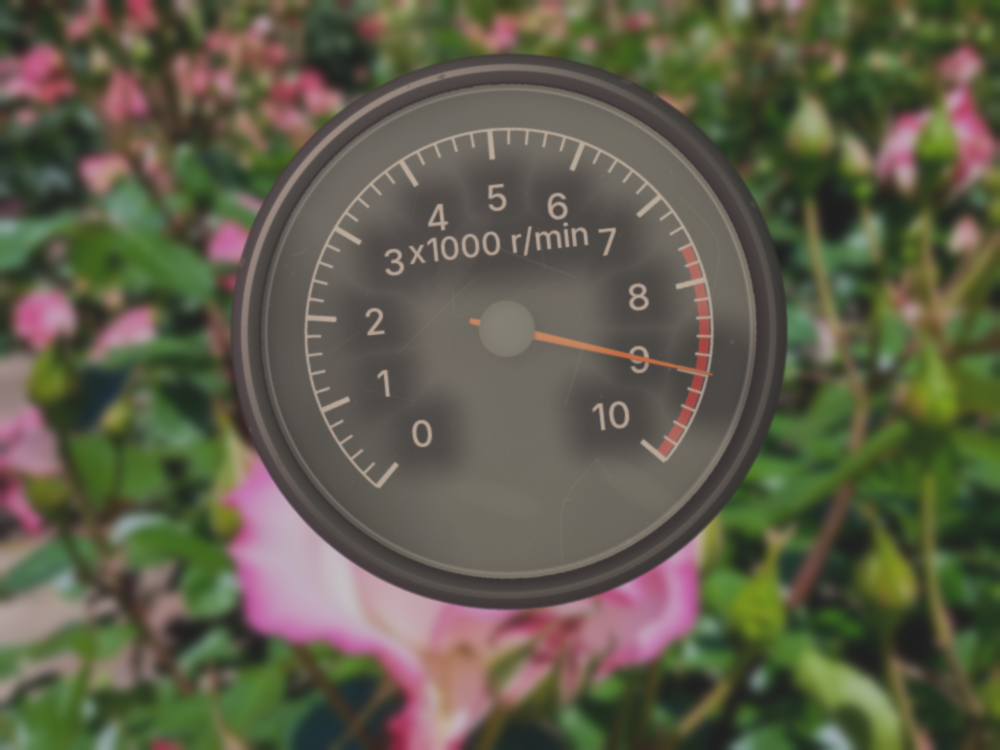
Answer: 9000 rpm
